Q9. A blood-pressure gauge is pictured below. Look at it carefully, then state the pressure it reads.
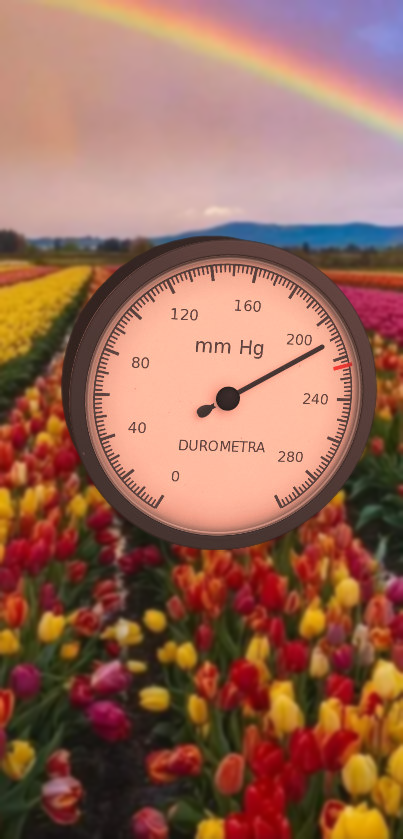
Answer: 210 mmHg
